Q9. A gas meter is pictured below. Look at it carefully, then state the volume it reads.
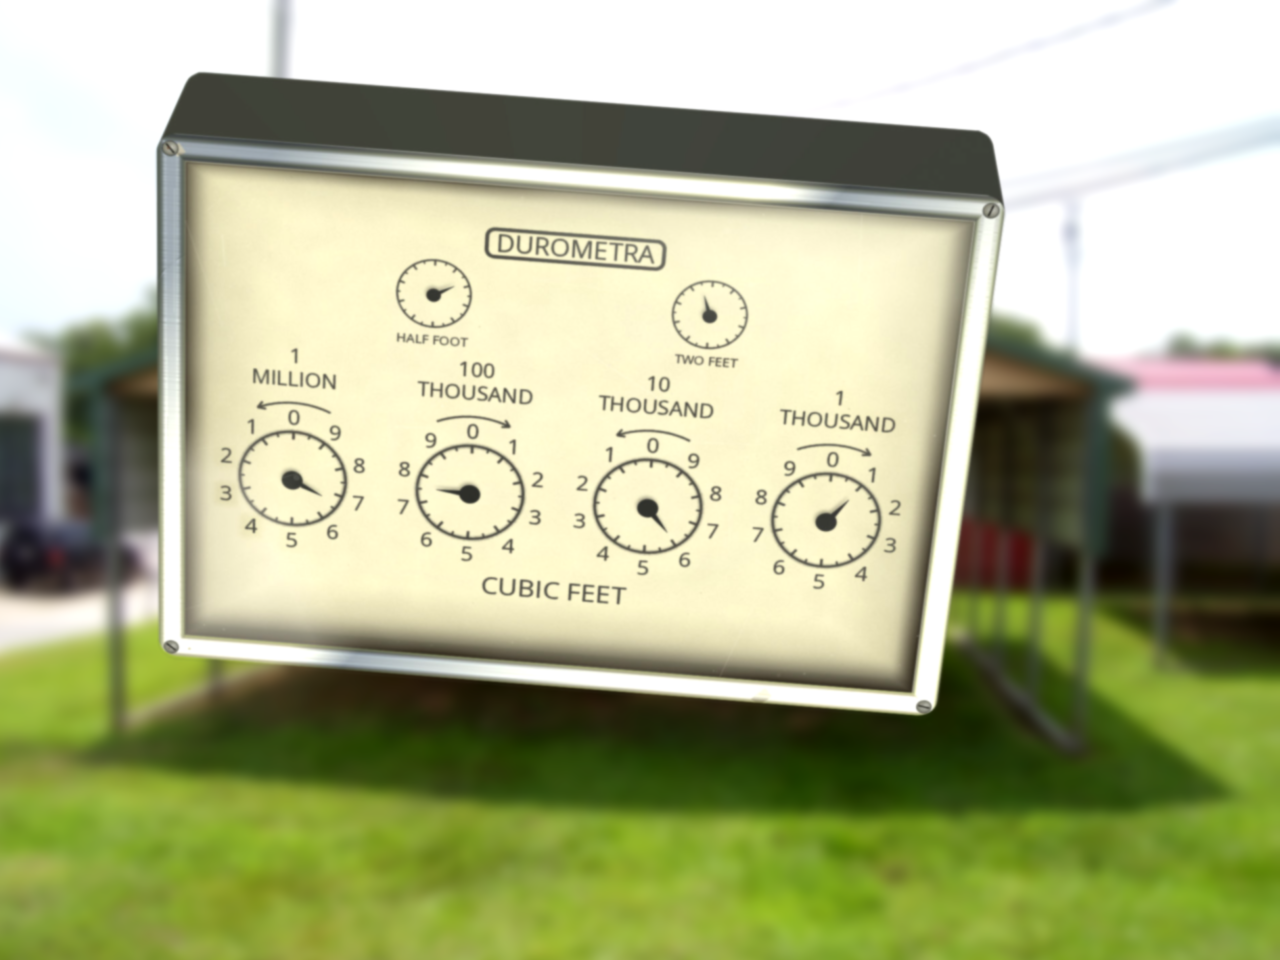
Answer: 676100 ft³
